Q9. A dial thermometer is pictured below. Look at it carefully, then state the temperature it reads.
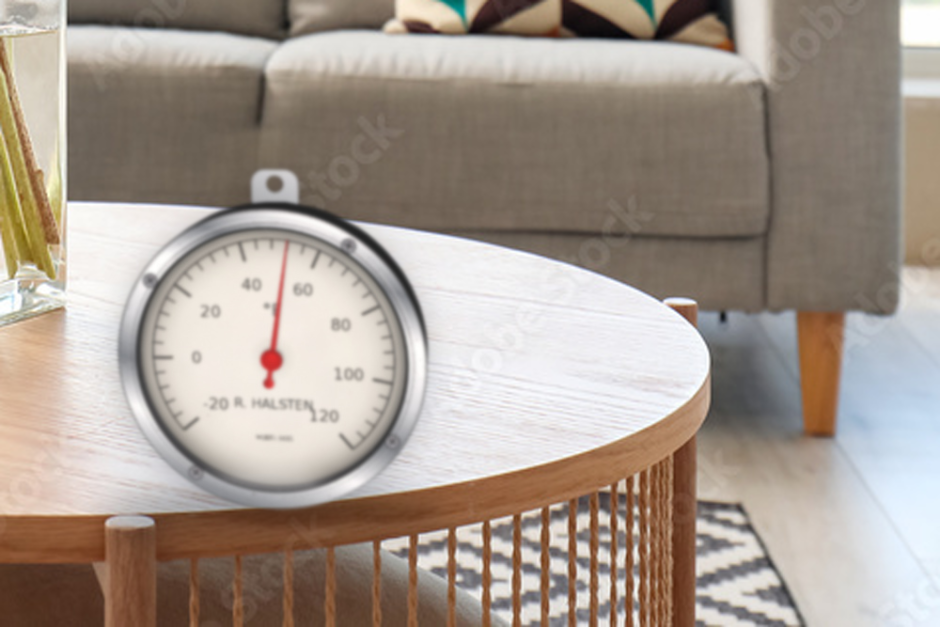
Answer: 52 °F
